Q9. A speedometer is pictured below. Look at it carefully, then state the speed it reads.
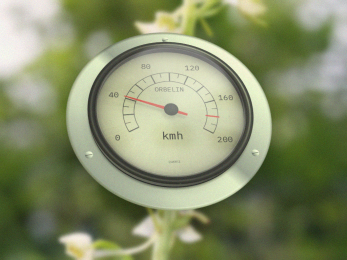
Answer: 40 km/h
